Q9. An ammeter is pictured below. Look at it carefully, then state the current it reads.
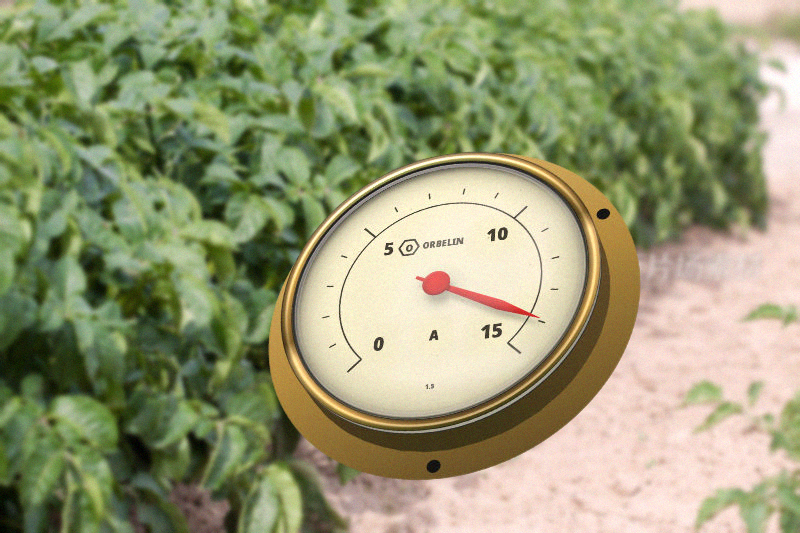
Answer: 14 A
